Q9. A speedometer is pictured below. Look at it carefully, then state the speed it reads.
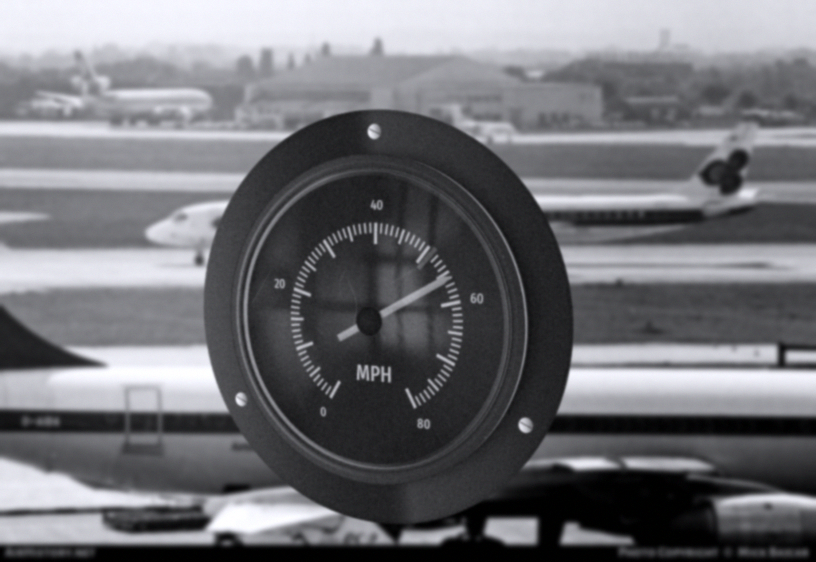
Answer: 56 mph
